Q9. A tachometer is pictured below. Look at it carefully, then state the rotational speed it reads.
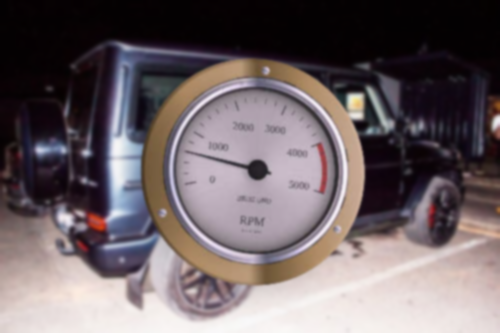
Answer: 600 rpm
